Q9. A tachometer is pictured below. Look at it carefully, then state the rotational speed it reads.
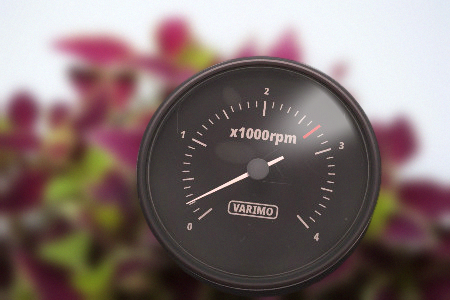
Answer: 200 rpm
